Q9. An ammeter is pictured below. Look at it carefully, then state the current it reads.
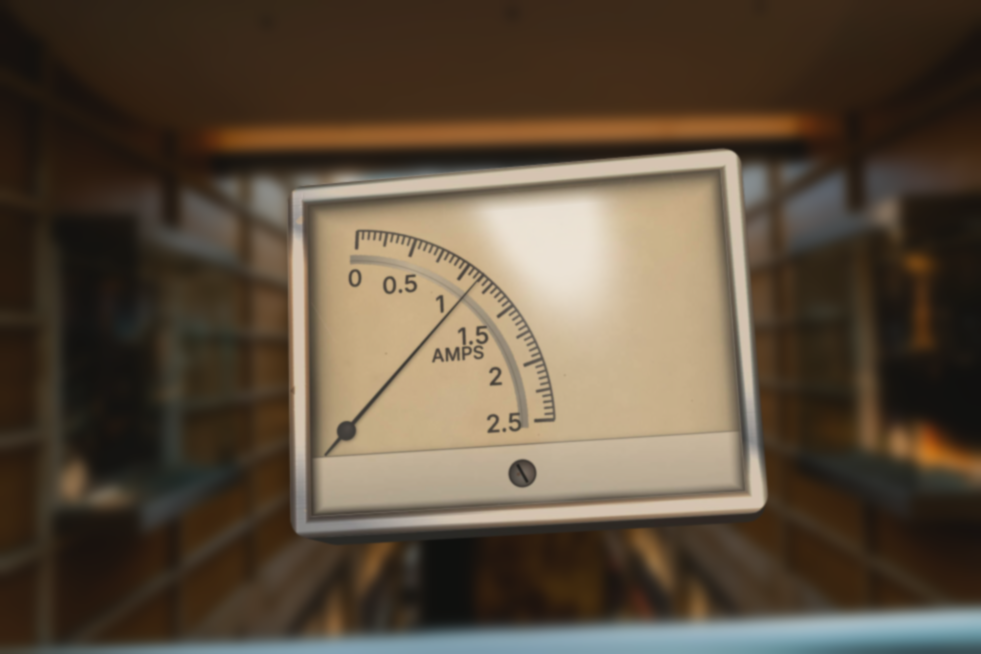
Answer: 1.15 A
